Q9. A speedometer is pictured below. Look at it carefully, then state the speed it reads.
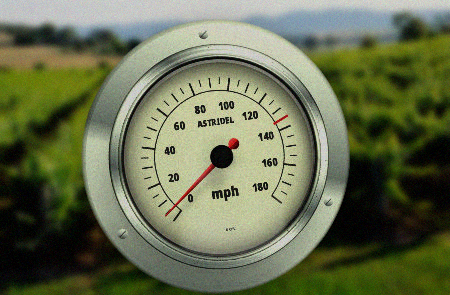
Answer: 5 mph
